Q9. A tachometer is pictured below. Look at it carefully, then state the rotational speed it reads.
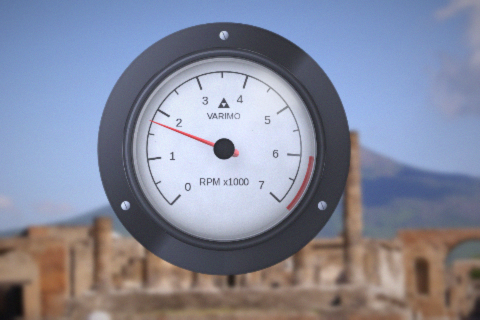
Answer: 1750 rpm
